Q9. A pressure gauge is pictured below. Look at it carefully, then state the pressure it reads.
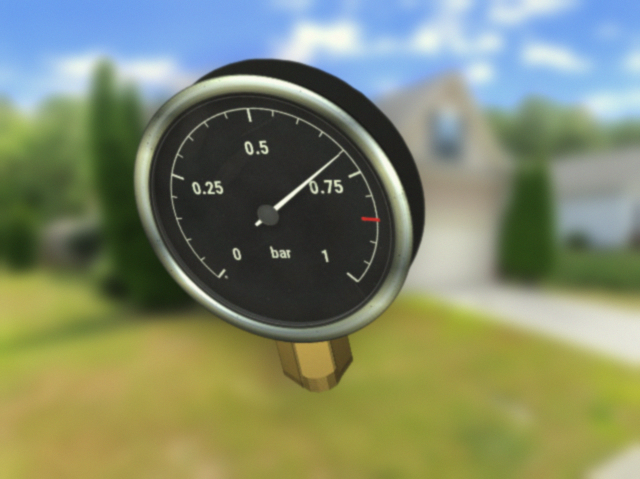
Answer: 0.7 bar
